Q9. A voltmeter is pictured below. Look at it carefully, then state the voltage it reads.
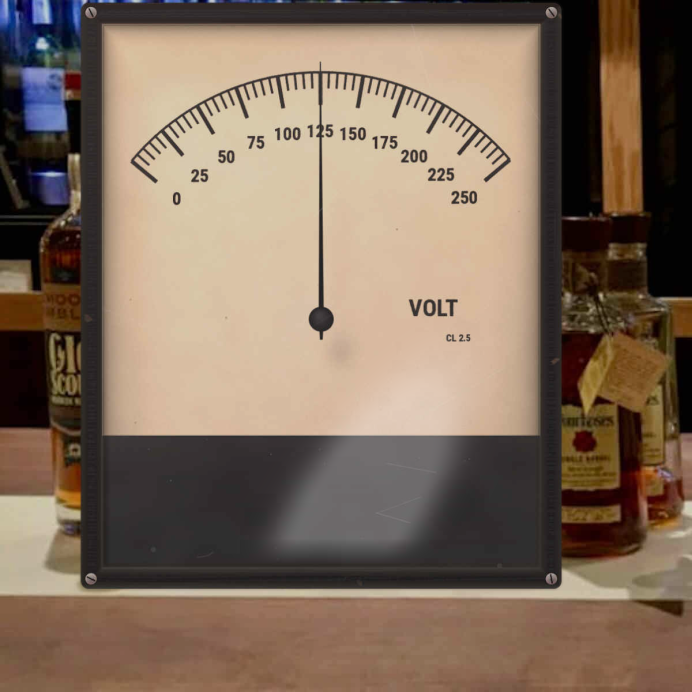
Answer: 125 V
